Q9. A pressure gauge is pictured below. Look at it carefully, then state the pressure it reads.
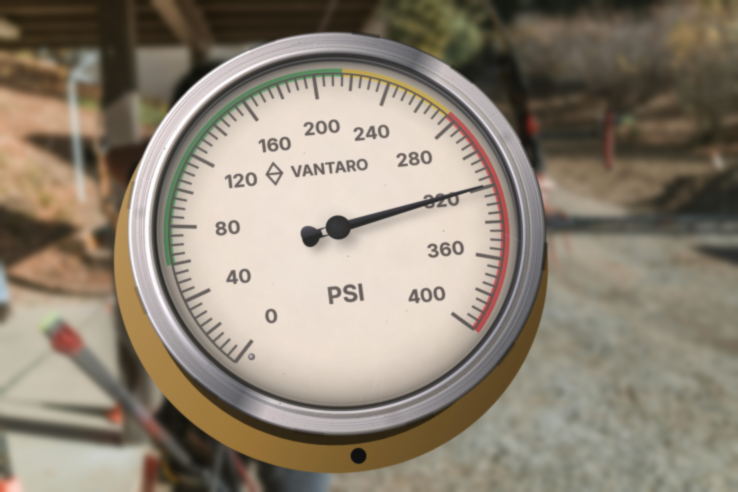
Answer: 320 psi
